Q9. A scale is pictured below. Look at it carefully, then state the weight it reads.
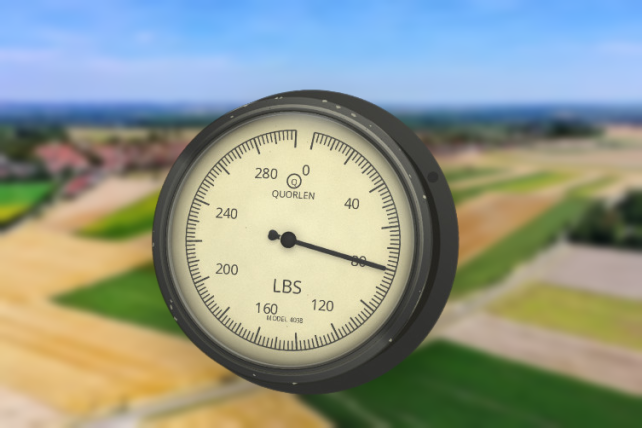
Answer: 80 lb
